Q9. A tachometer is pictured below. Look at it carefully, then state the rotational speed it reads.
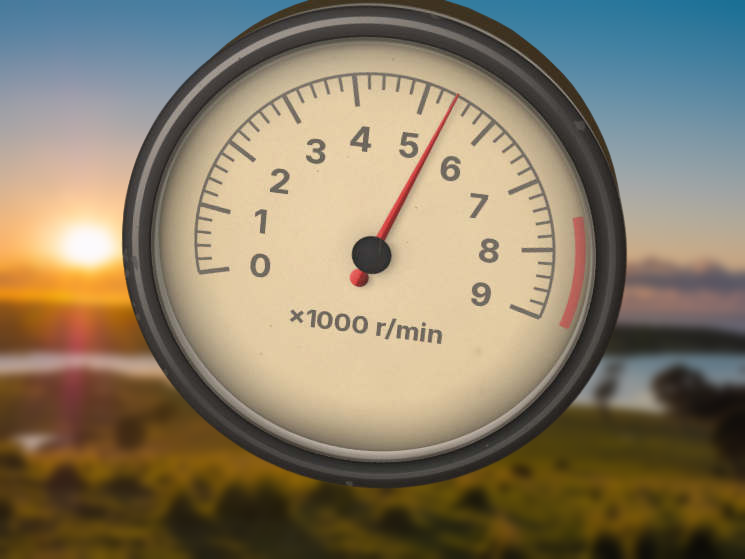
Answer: 5400 rpm
